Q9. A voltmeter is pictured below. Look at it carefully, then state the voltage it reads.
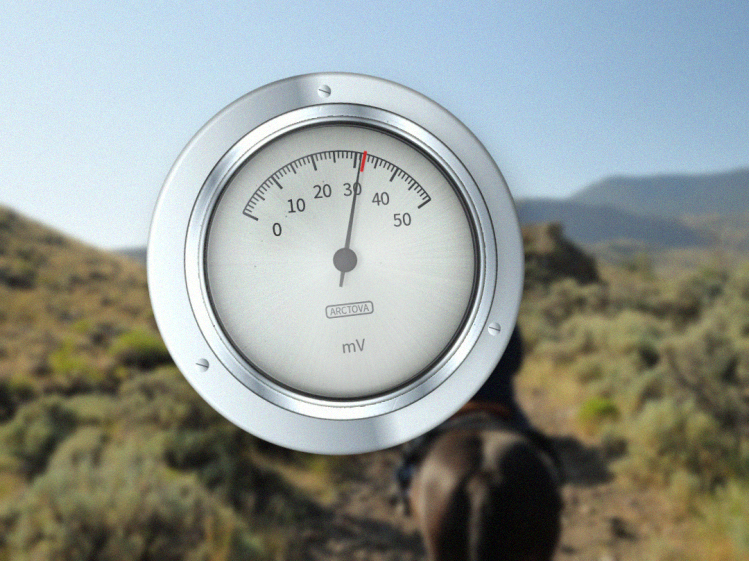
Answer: 31 mV
